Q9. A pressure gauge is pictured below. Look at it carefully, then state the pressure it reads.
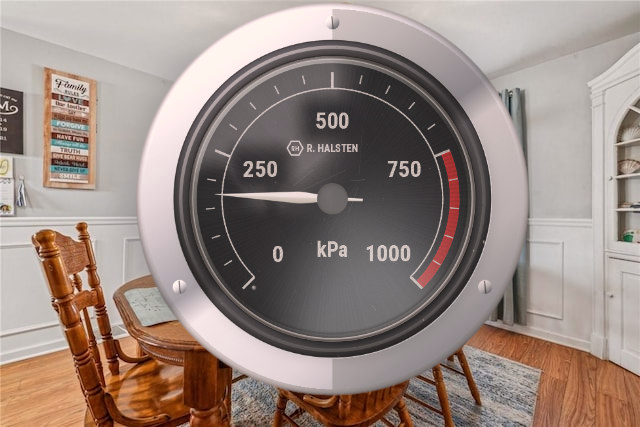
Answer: 175 kPa
